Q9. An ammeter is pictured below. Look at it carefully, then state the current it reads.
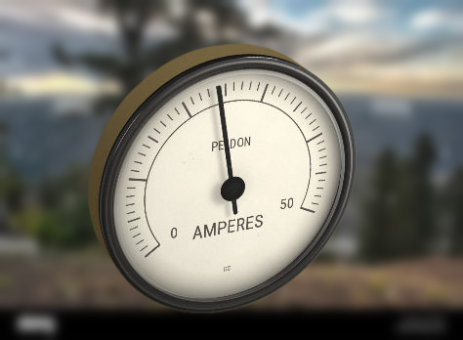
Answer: 24 A
